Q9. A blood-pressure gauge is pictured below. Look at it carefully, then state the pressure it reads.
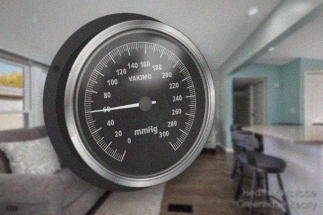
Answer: 60 mmHg
